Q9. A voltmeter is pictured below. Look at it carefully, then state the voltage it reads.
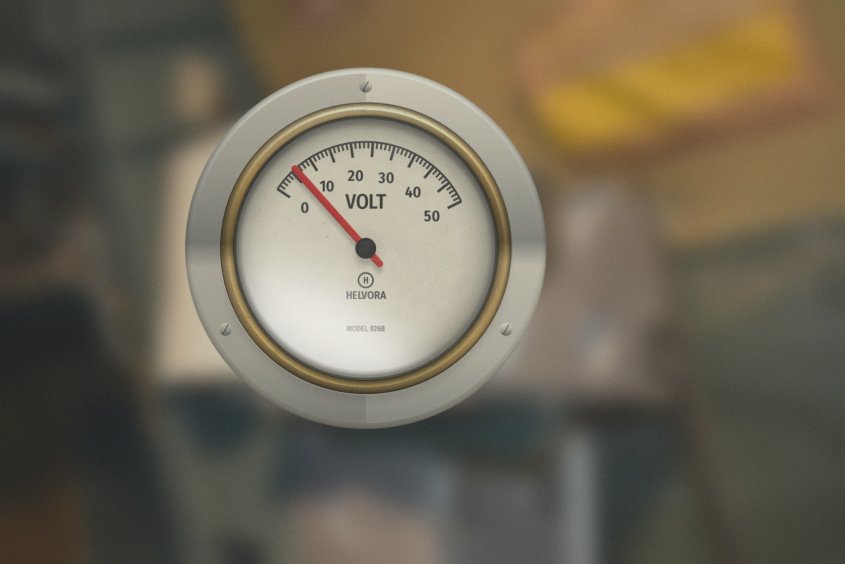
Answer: 6 V
